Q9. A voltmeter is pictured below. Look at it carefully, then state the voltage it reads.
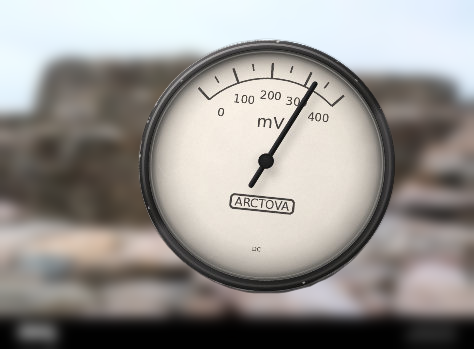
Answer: 325 mV
